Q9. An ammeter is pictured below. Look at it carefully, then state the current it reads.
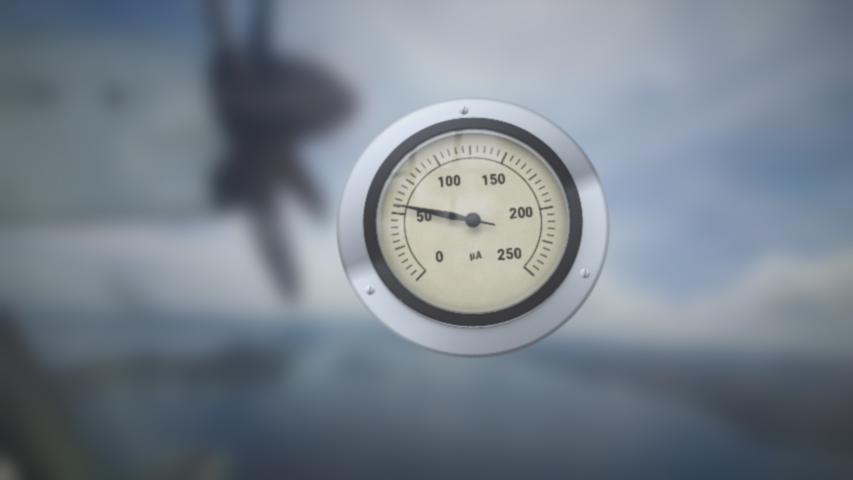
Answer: 55 µA
